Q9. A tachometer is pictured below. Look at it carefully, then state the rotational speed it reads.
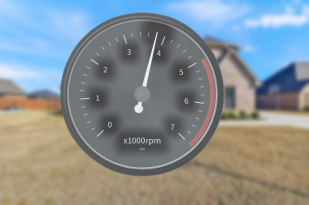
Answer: 3800 rpm
